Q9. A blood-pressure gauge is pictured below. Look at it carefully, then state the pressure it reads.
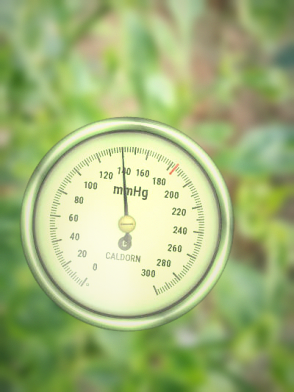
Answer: 140 mmHg
